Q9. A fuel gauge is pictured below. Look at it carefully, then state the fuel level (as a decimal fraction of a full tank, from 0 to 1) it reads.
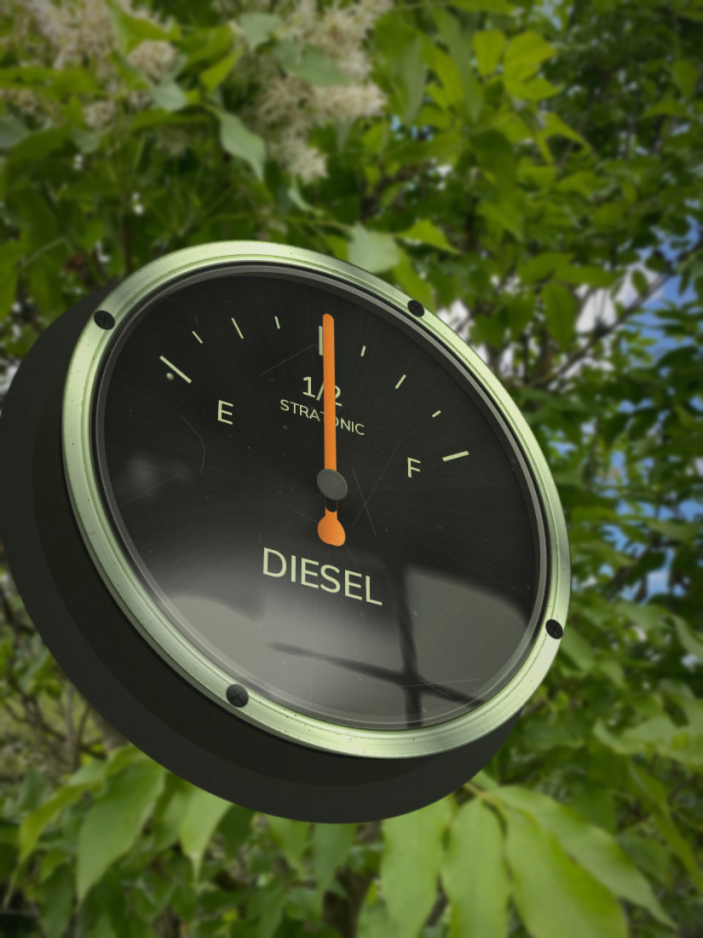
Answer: 0.5
